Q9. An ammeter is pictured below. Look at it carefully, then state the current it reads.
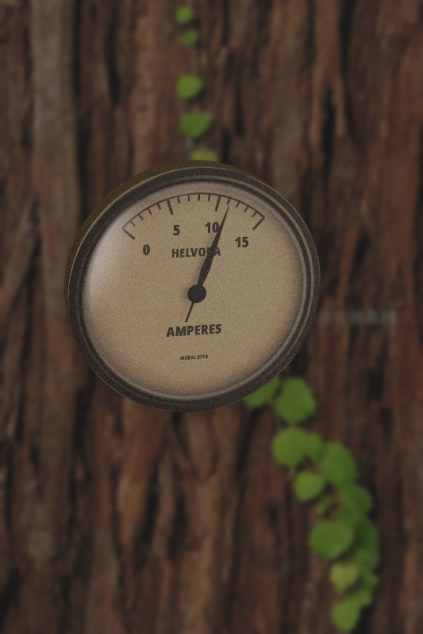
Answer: 11 A
